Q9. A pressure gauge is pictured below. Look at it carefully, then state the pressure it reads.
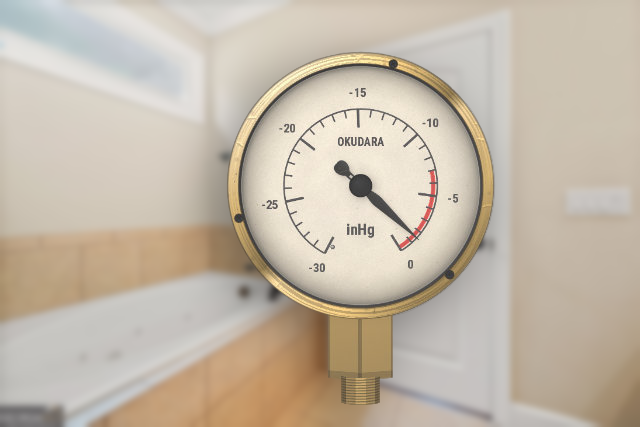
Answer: -1.5 inHg
